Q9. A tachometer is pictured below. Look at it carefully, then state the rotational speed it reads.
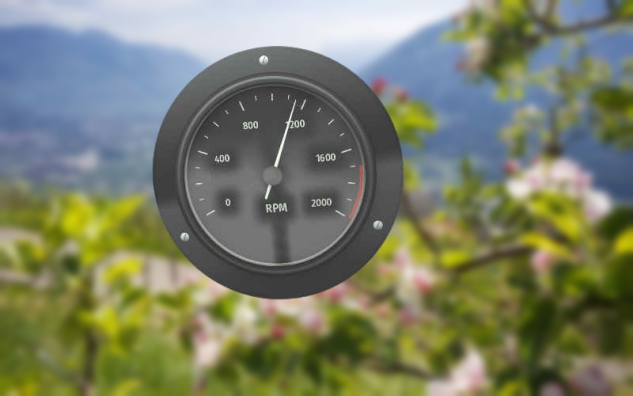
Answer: 1150 rpm
